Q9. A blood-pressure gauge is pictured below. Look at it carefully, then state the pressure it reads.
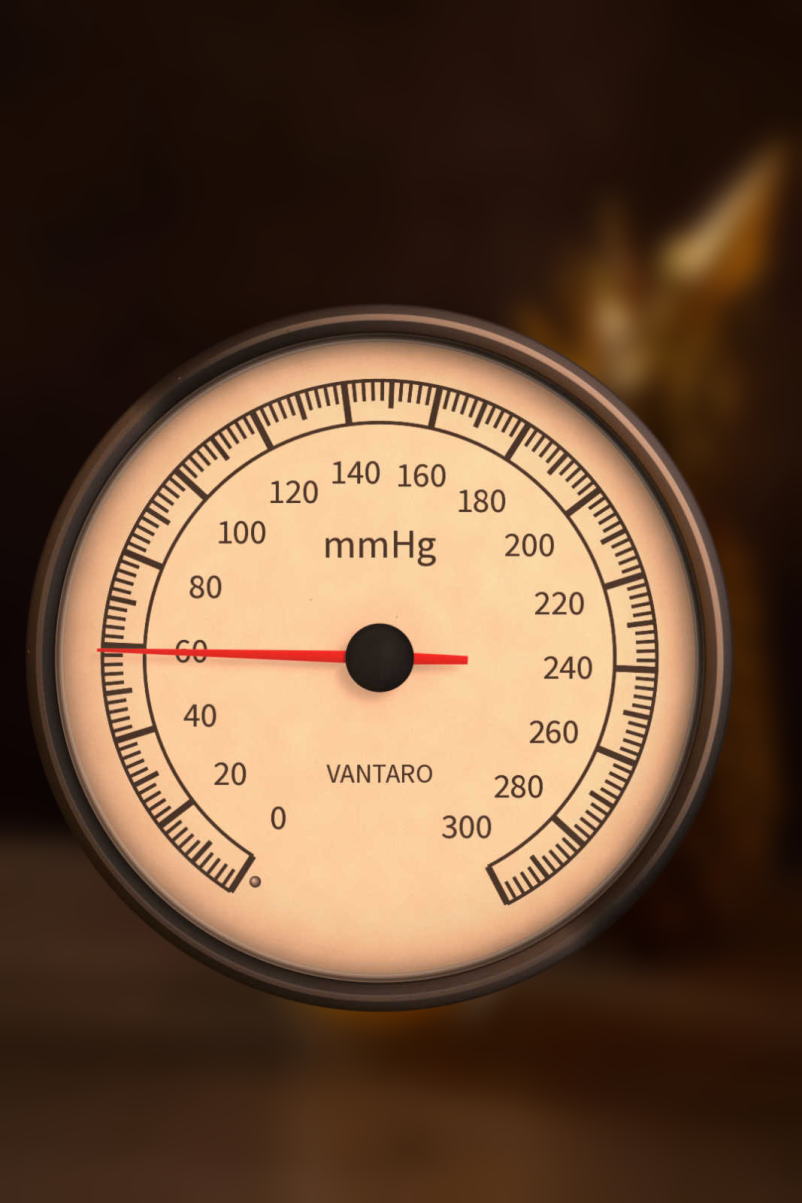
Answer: 59 mmHg
